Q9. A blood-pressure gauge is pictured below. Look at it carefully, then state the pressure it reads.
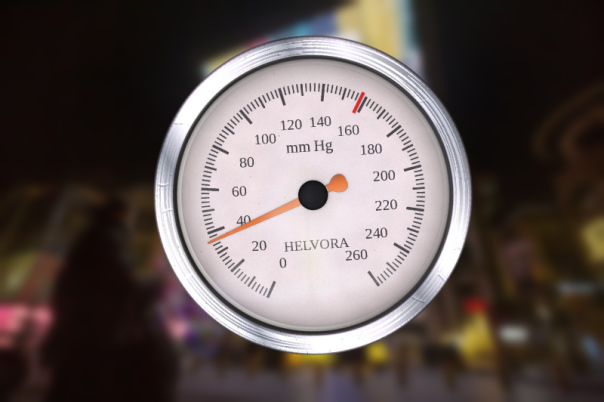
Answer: 36 mmHg
